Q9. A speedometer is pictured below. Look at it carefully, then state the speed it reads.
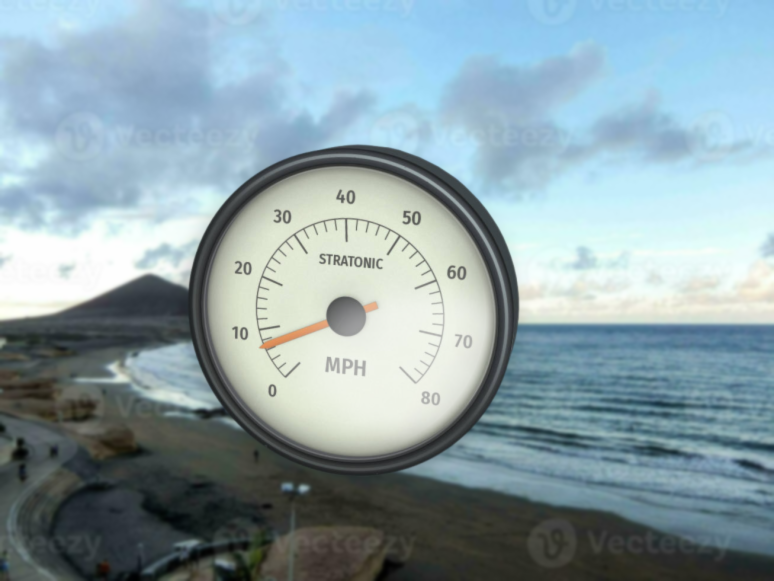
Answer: 7 mph
